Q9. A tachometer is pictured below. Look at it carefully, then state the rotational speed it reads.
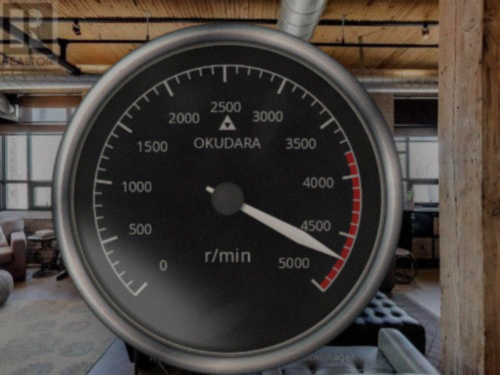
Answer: 4700 rpm
